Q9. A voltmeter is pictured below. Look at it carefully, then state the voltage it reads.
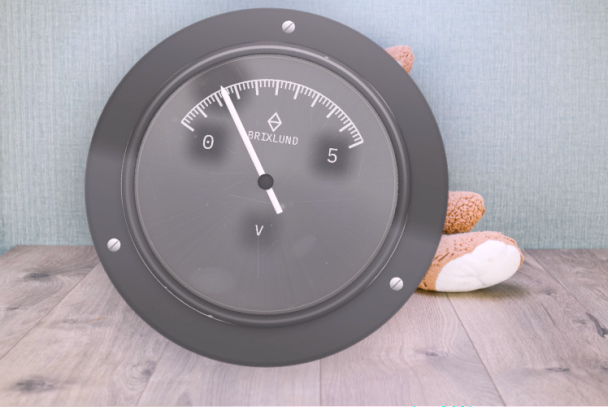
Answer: 1.2 V
